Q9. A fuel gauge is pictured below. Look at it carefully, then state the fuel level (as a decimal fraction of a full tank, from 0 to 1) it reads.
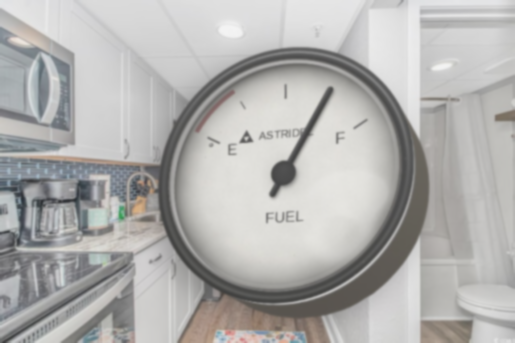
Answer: 0.75
